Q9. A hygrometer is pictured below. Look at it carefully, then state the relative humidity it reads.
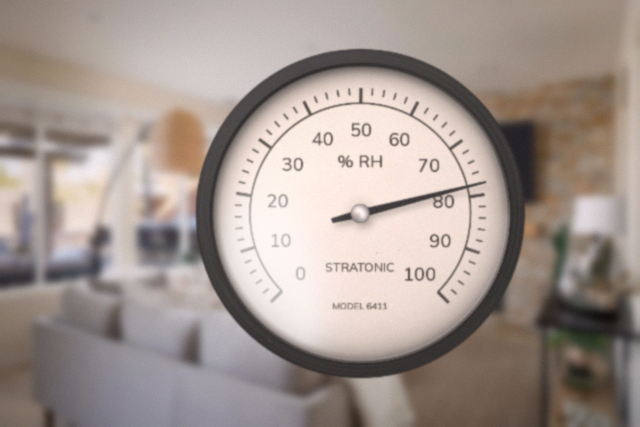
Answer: 78 %
